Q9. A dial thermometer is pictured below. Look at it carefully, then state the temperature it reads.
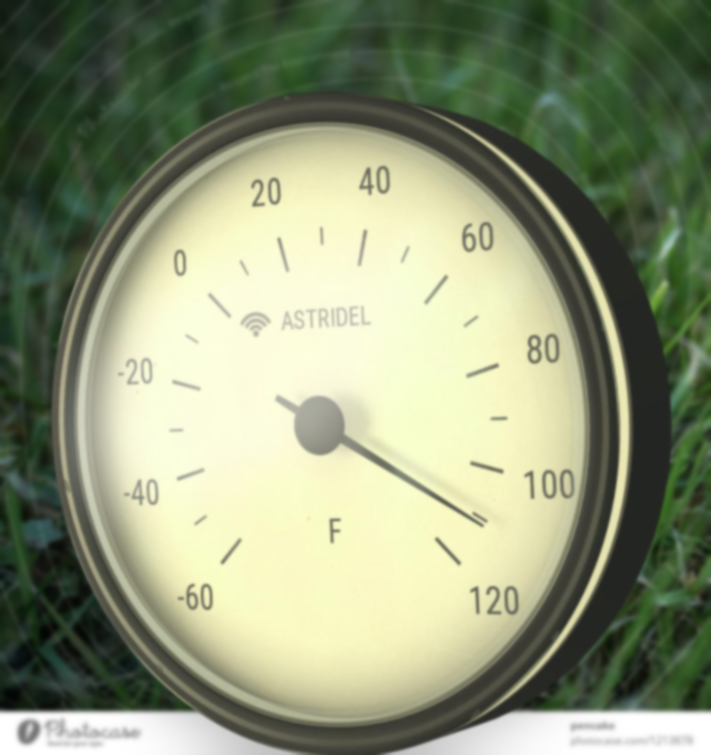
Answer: 110 °F
